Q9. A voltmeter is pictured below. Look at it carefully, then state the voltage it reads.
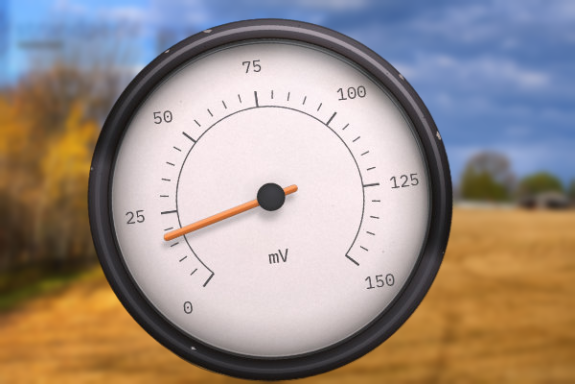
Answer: 17.5 mV
